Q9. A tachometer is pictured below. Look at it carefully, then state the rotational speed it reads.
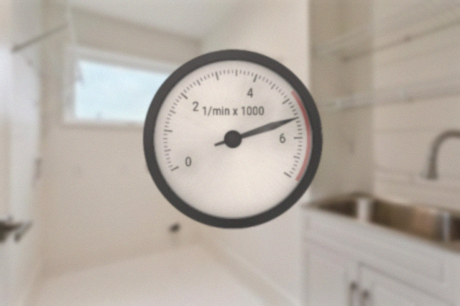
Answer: 5500 rpm
